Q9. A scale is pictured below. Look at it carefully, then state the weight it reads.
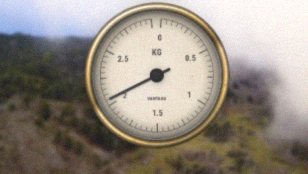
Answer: 2.05 kg
